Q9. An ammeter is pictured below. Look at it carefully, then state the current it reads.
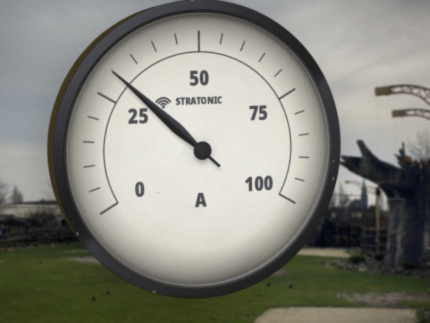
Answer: 30 A
